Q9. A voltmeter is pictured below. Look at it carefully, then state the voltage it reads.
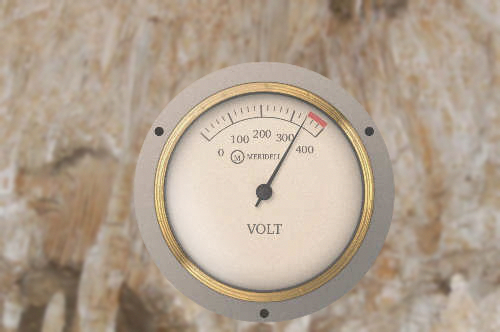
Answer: 340 V
